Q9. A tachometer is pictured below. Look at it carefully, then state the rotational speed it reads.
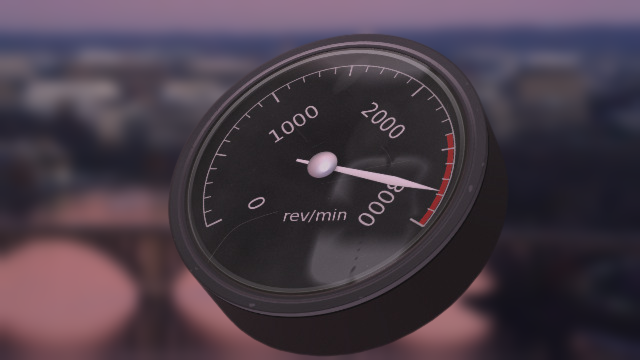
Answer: 2800 rpm
